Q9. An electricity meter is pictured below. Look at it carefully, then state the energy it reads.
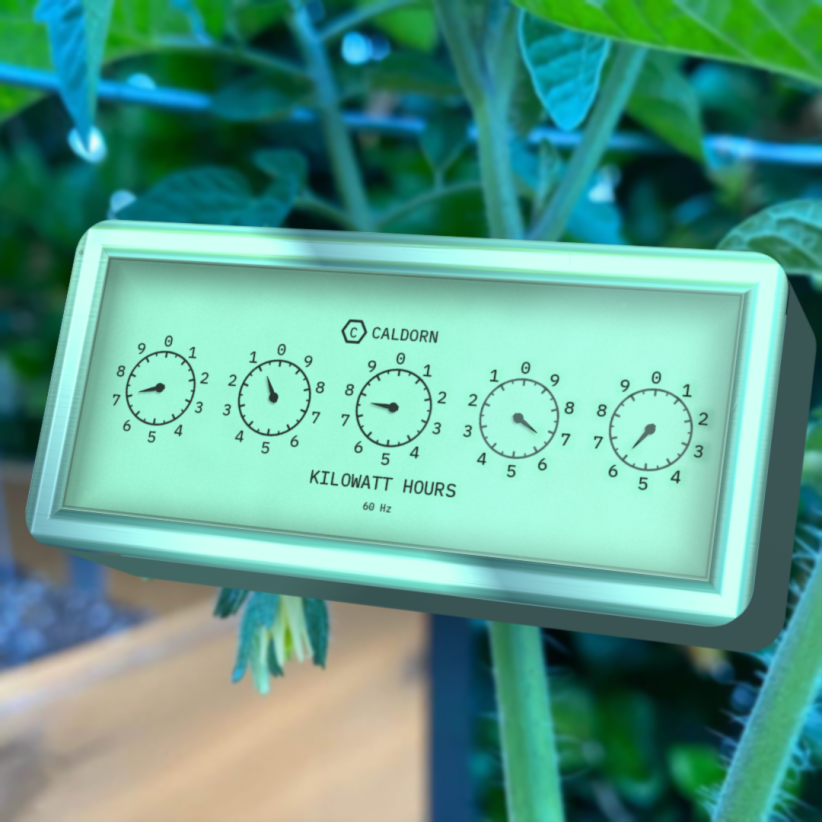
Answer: 70766 kWh
